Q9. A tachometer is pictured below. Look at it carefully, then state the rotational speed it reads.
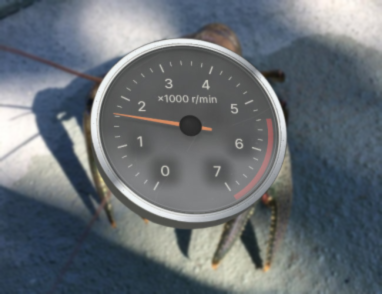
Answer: 1600 rpm
